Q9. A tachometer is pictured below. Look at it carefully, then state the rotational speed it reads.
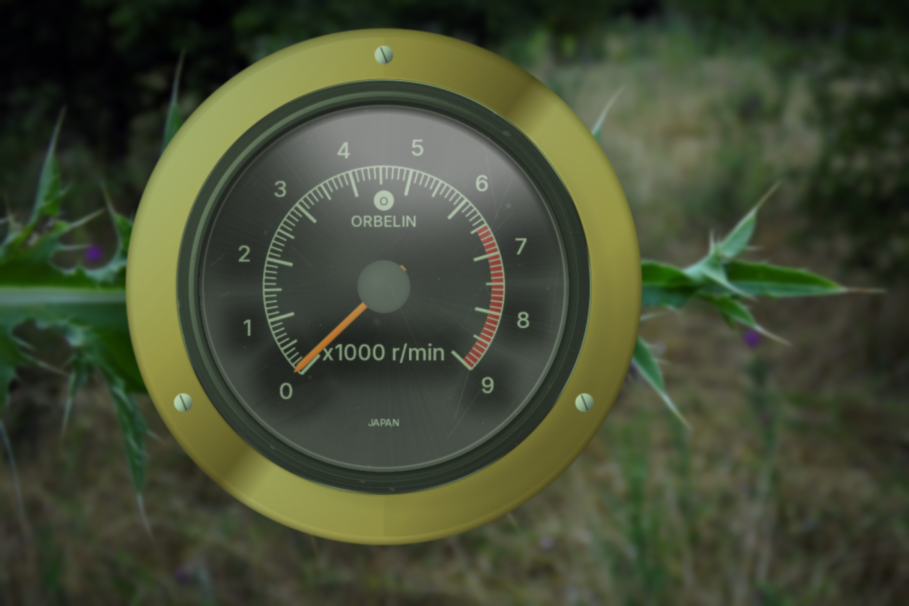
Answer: 100 rpm
